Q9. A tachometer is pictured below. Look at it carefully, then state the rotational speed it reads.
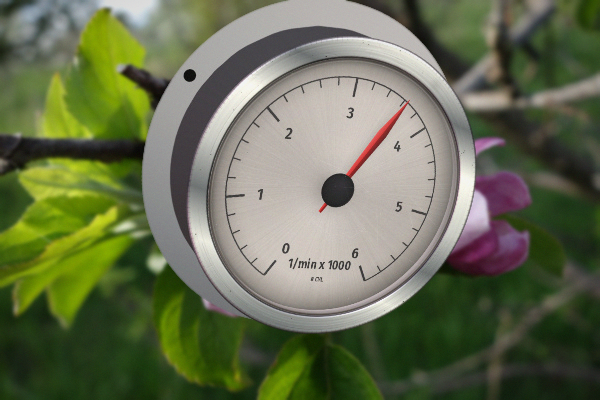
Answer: 3600 rpm
